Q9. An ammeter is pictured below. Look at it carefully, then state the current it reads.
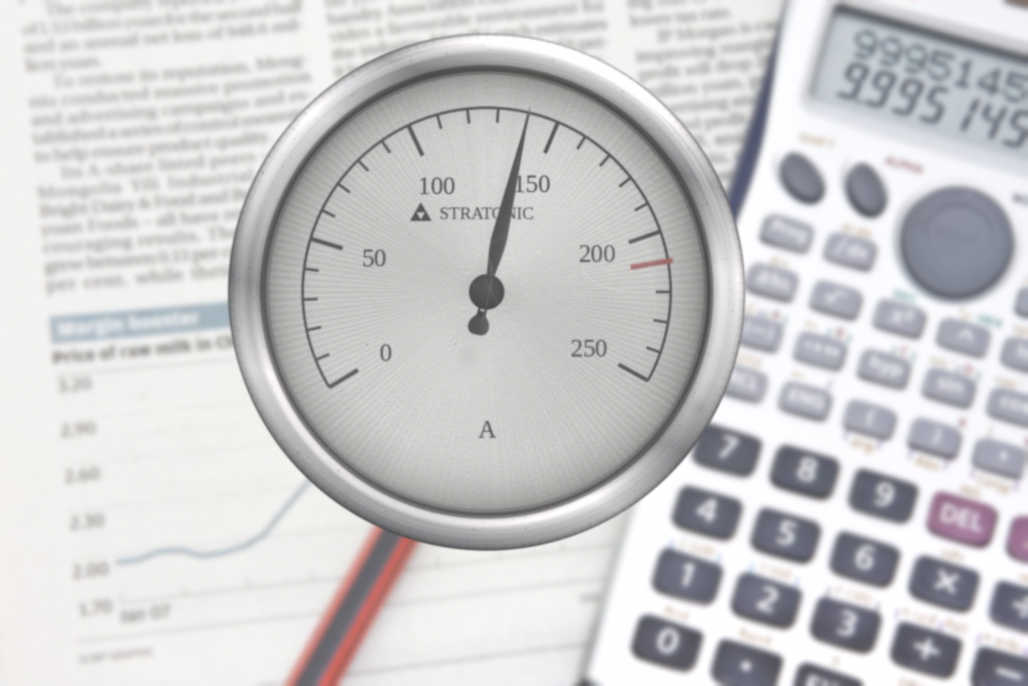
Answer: 140 A
